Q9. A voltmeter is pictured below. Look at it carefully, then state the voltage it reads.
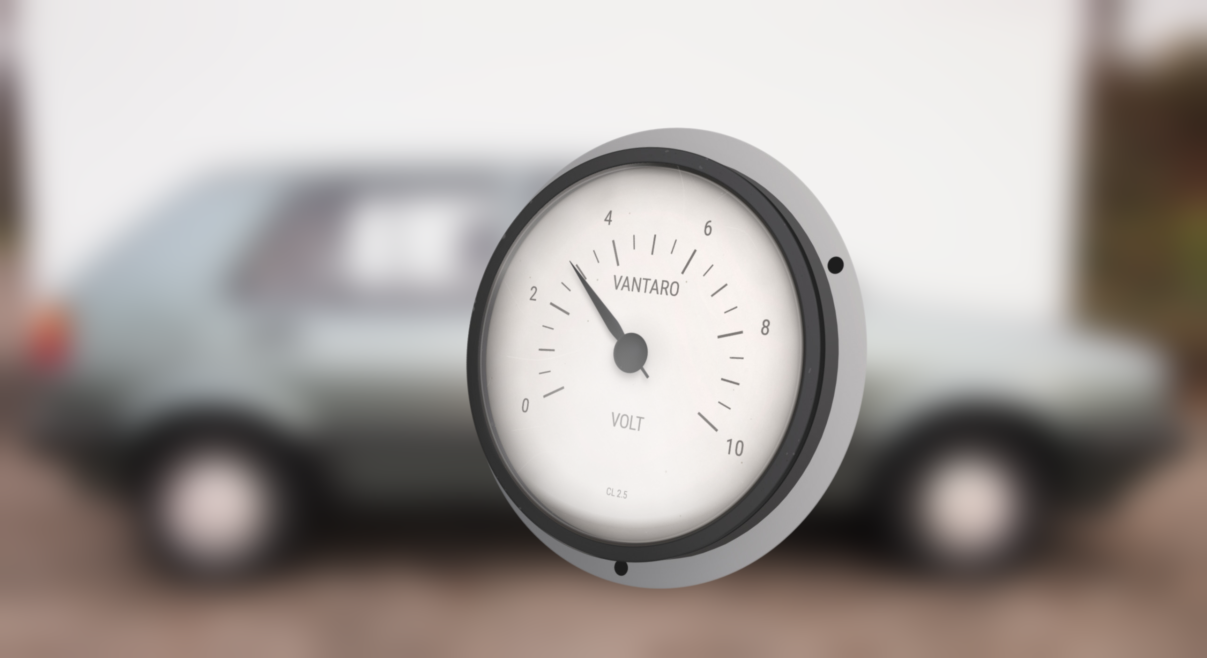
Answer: 3 V
